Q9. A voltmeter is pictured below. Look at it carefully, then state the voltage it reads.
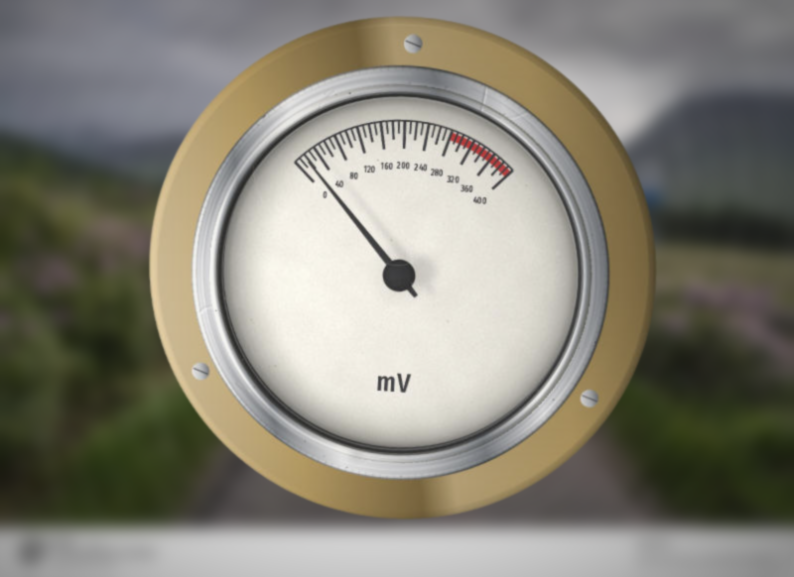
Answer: 20 mV
